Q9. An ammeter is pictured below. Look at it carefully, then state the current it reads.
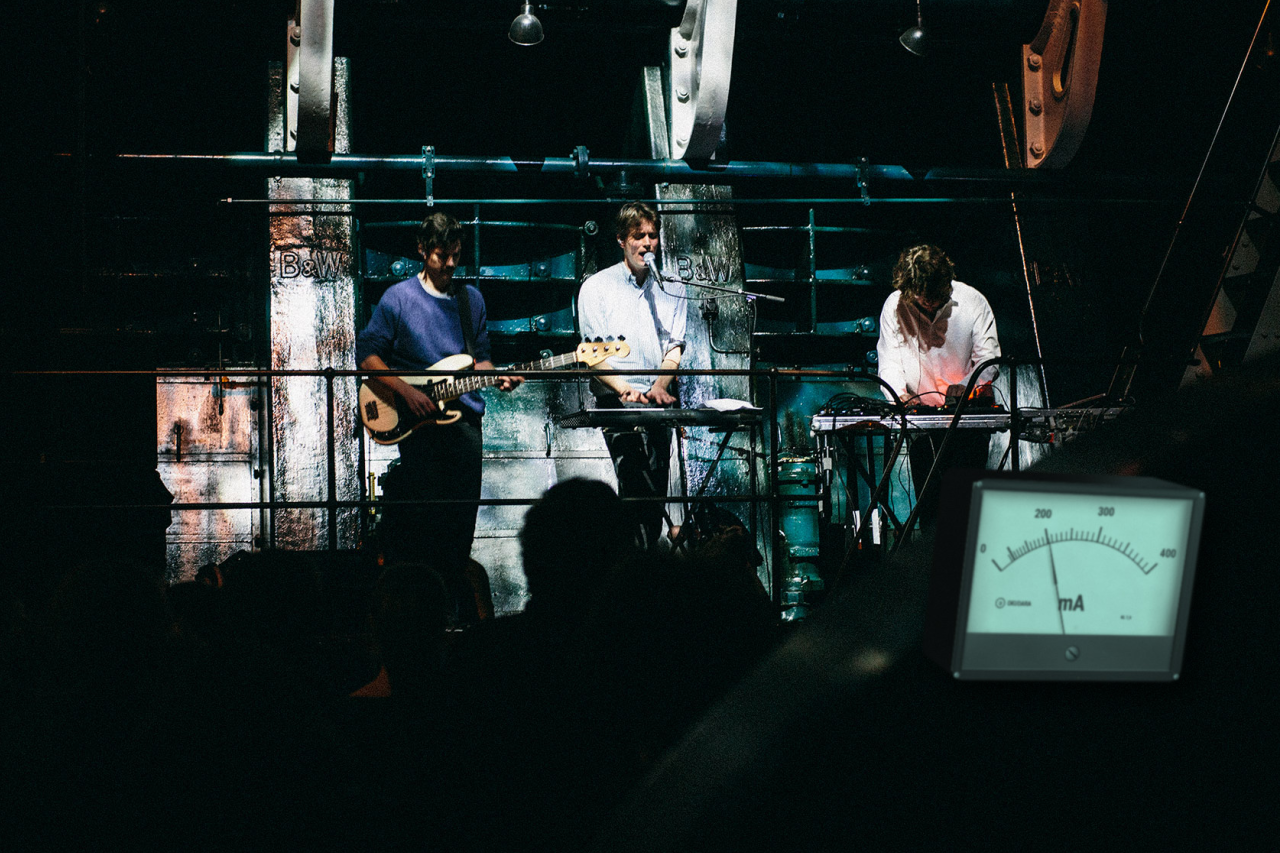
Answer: 200 mA
